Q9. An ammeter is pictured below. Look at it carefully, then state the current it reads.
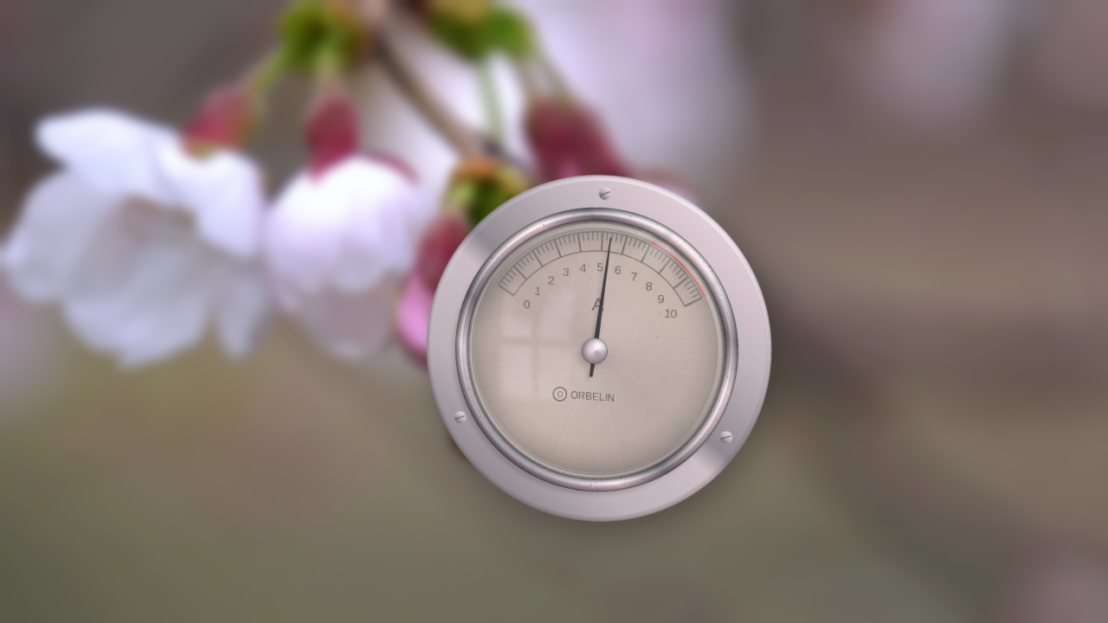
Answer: 5.4 A
